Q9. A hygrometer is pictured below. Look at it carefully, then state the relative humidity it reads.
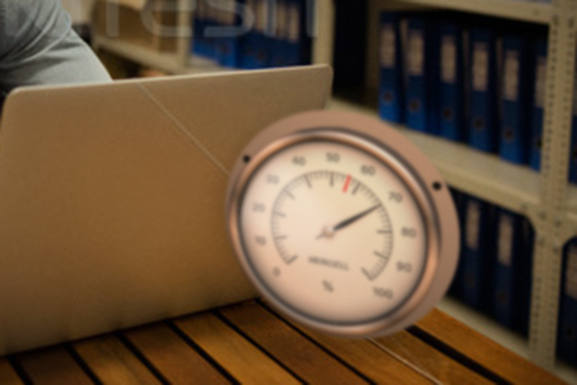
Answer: 70 %
